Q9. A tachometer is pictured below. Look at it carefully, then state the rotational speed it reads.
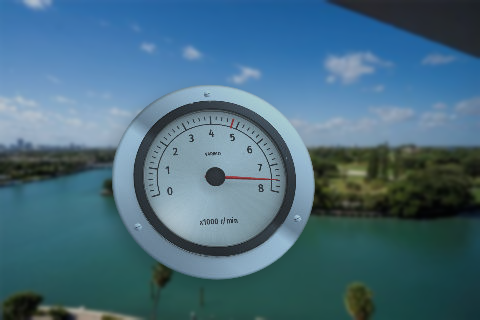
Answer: 7600 rpm
